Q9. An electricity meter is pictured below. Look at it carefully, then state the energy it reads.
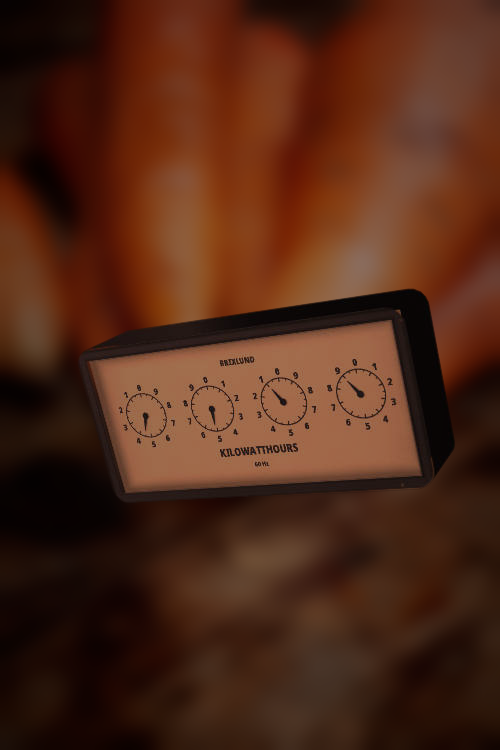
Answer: 4509 kWh
